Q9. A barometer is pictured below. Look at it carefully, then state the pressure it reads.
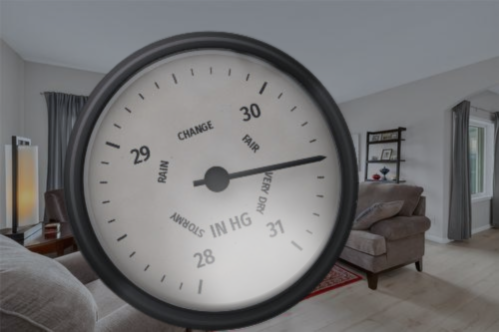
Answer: 30.5 inHg
